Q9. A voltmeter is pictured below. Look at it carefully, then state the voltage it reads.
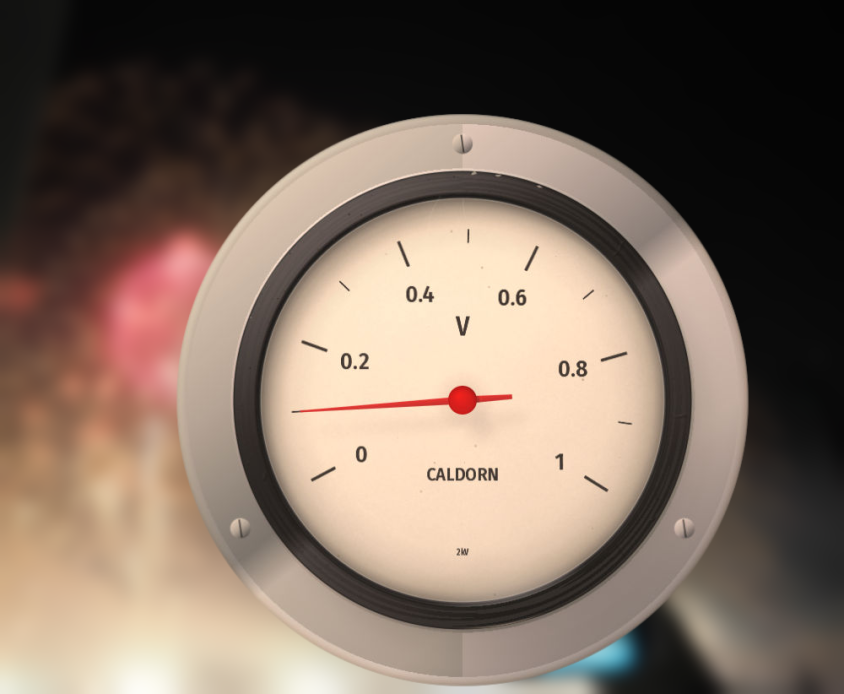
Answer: 0.1 V
